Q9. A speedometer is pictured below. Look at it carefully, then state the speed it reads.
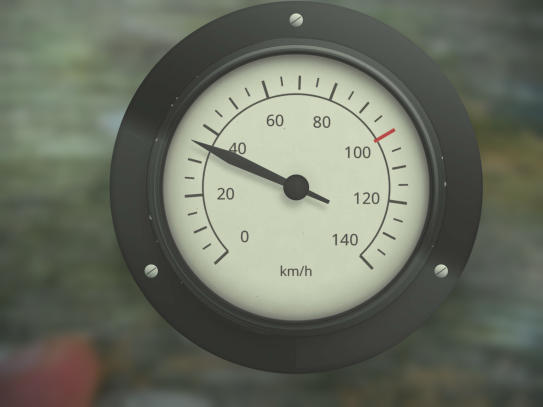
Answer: 35 km/h
